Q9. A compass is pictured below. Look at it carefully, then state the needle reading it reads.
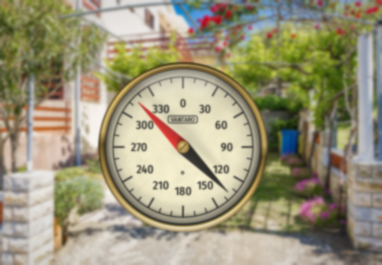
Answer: 315 °
